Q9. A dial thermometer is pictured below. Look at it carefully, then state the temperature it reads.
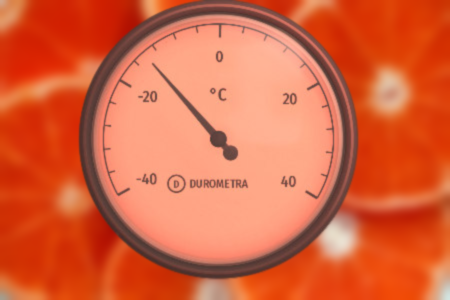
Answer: -14 °C
